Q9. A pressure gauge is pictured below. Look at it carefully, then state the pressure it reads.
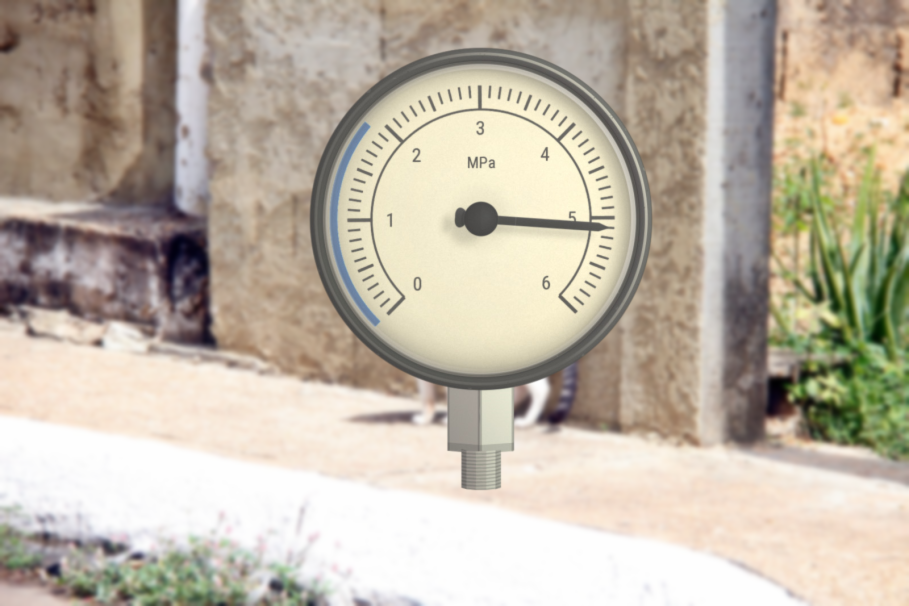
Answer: 5.1 MPa
